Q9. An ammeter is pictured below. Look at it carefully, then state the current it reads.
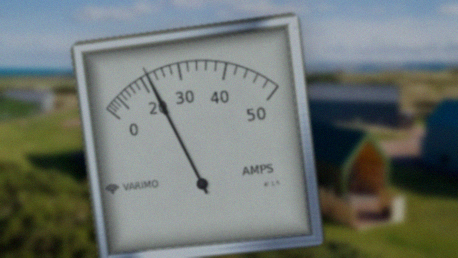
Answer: 22 A
